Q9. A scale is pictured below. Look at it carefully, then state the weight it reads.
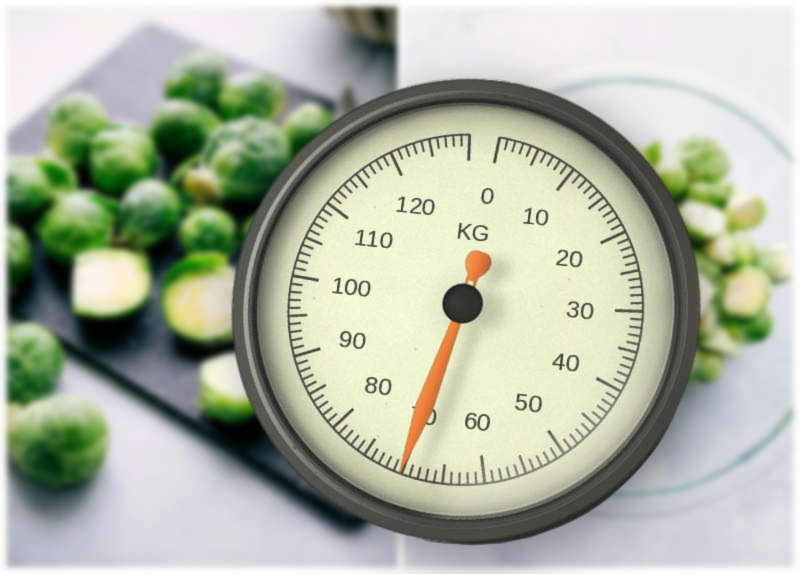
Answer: 70 kg
